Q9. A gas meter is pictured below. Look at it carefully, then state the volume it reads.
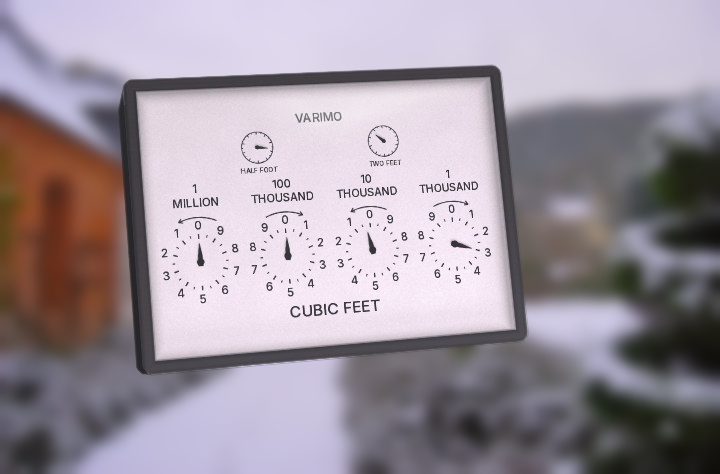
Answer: 300 ft³
